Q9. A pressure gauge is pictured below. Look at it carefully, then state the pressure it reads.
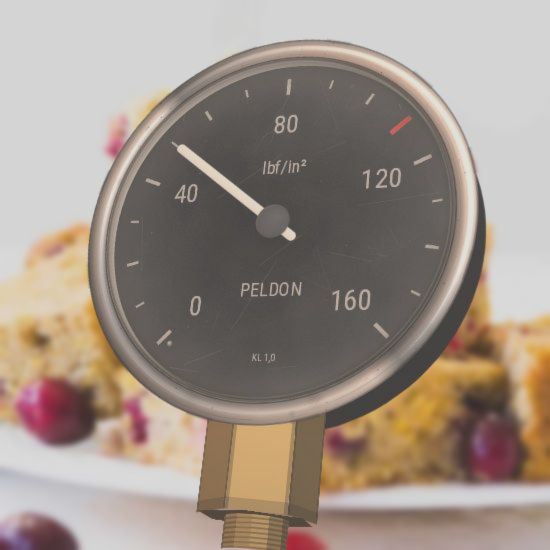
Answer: 50 psi
